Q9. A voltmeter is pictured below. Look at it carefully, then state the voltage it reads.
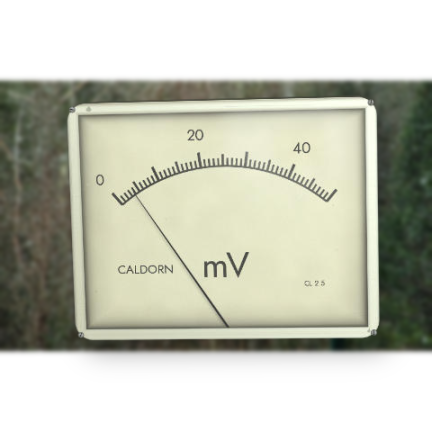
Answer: 4 mV
